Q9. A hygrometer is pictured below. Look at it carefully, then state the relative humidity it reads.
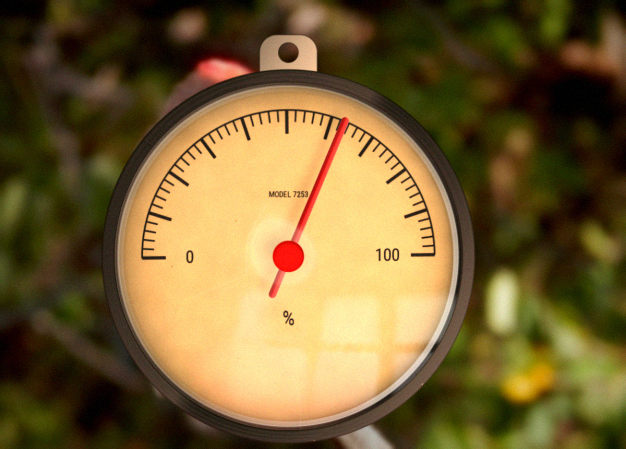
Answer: 63 %
